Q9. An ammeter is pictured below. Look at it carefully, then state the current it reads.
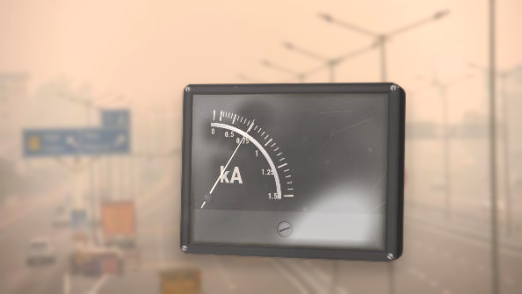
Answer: 0.75 kA
